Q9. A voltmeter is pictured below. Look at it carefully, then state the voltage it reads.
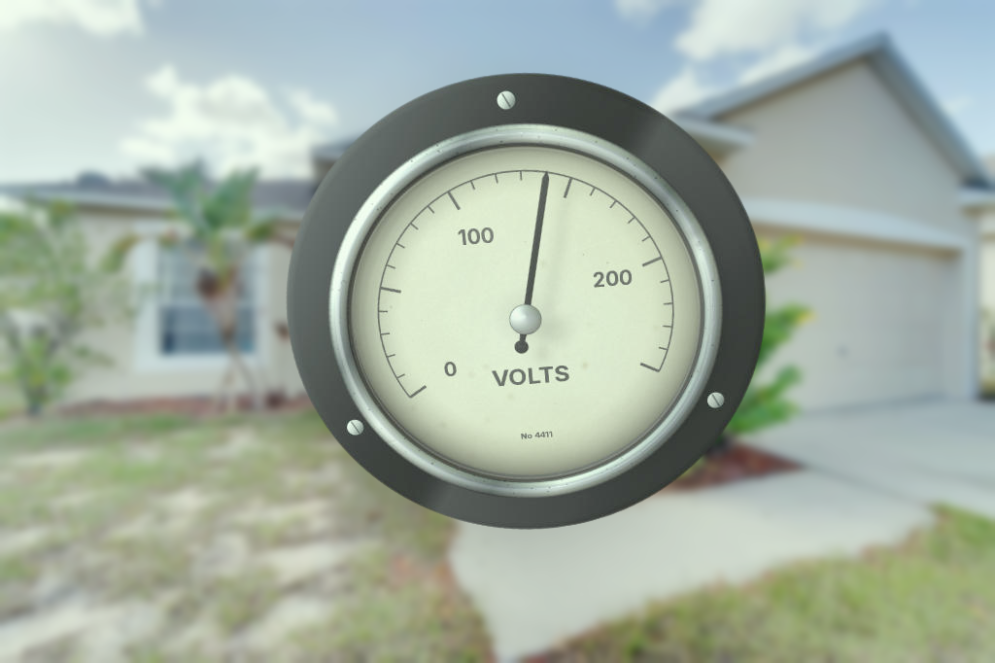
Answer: 140 V
